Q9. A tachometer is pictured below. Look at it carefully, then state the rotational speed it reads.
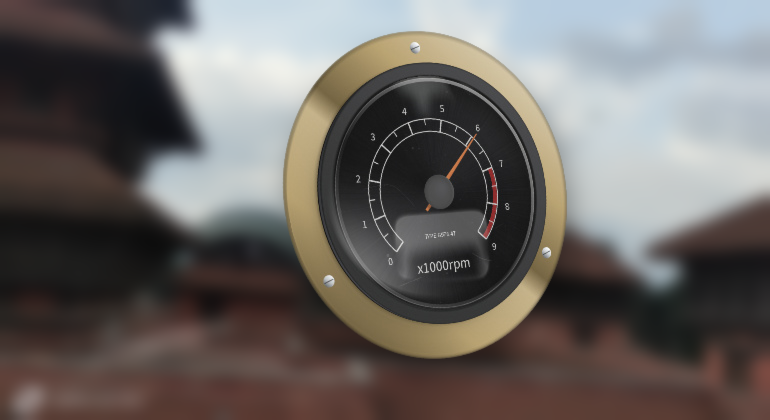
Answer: 6000 rpm
